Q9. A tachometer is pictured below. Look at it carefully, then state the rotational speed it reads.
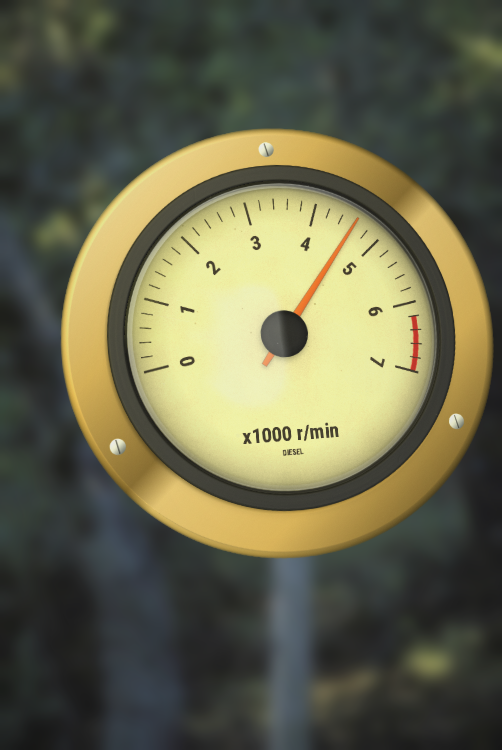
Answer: 4600 rpm
